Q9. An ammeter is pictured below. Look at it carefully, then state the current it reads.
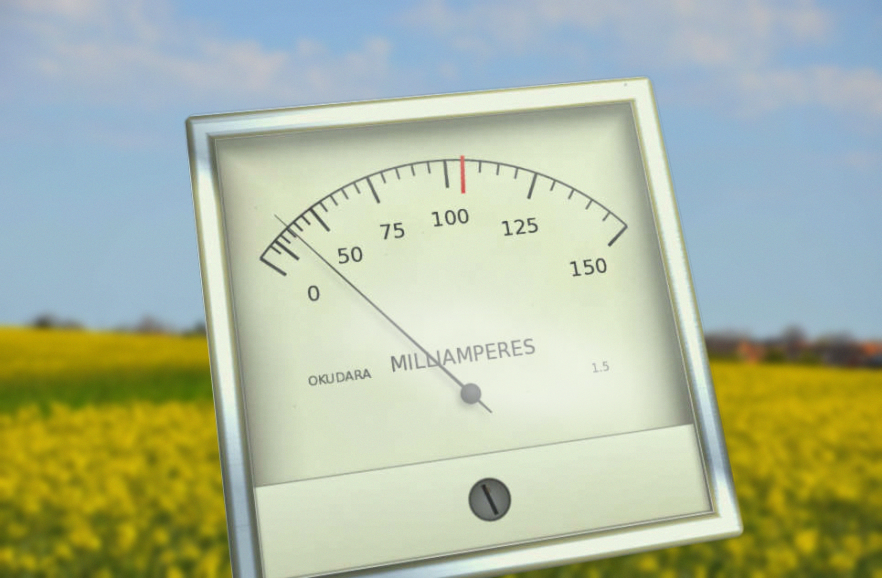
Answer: 35 mA
